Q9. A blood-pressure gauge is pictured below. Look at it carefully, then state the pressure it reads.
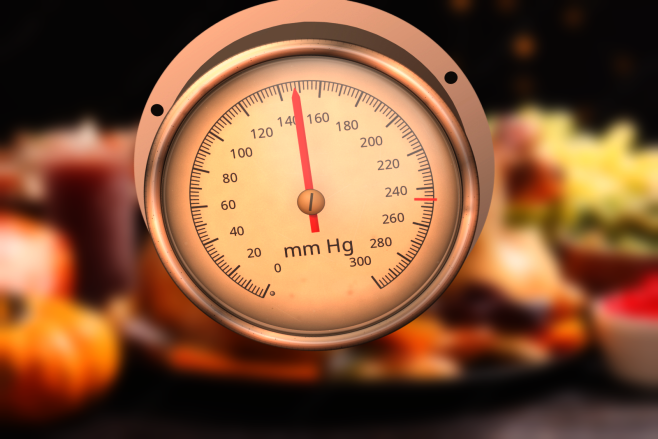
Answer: 148 mmHg
